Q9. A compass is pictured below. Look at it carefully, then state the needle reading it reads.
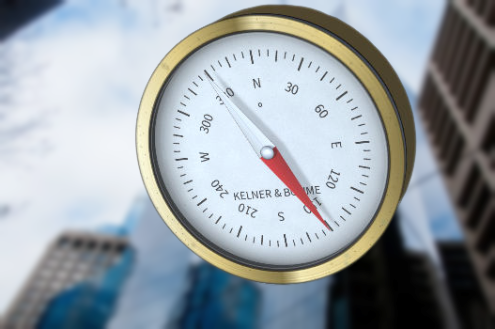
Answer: 150 °
